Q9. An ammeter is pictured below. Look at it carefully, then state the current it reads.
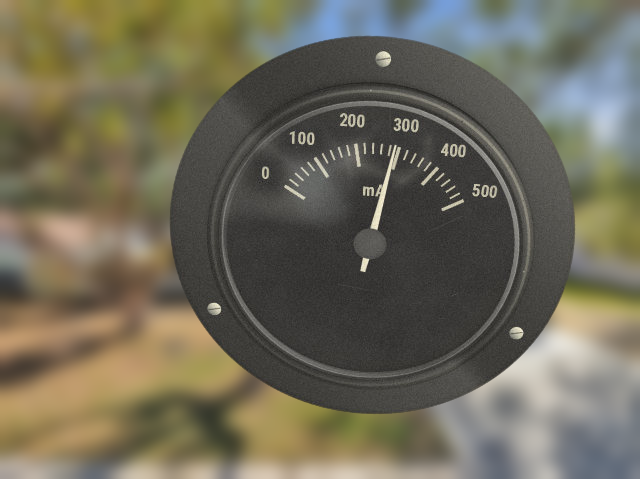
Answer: 290 mA
